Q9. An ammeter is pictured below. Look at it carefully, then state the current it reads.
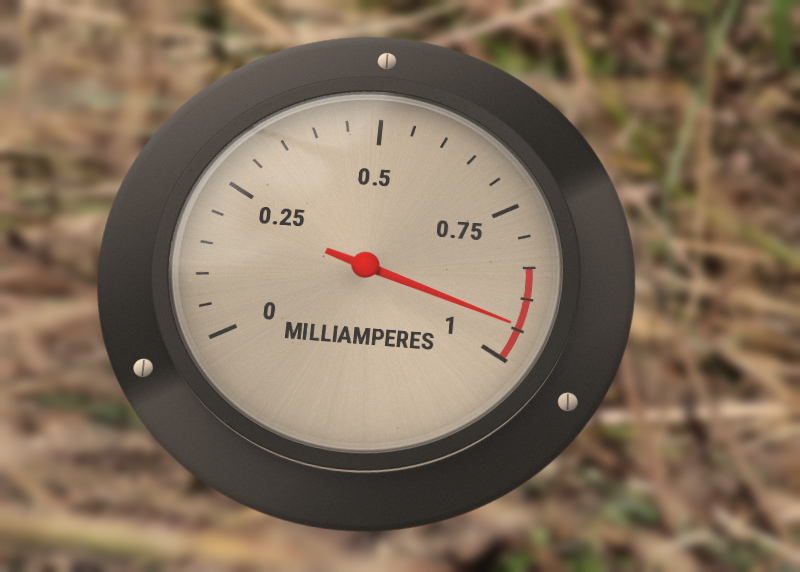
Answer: 0.95 mA
